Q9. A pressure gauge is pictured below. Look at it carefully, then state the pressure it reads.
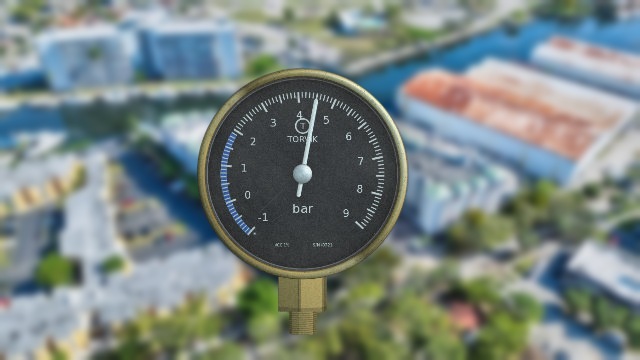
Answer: 4.5 bar
